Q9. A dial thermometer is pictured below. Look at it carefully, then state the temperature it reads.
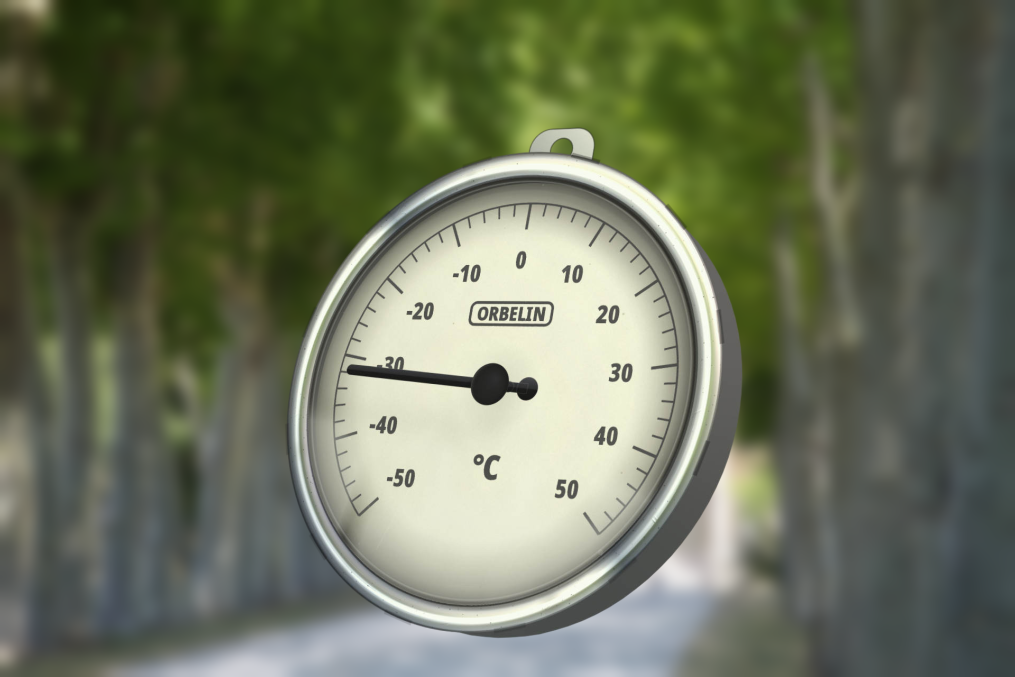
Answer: -32 °C
